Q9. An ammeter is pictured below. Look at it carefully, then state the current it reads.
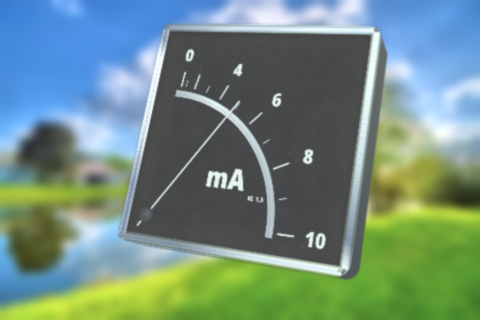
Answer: 5 mA
